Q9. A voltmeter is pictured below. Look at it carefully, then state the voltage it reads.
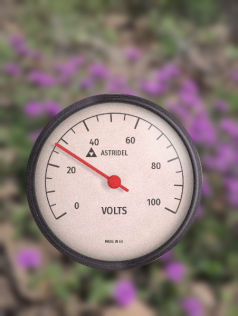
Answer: 27.5 V
